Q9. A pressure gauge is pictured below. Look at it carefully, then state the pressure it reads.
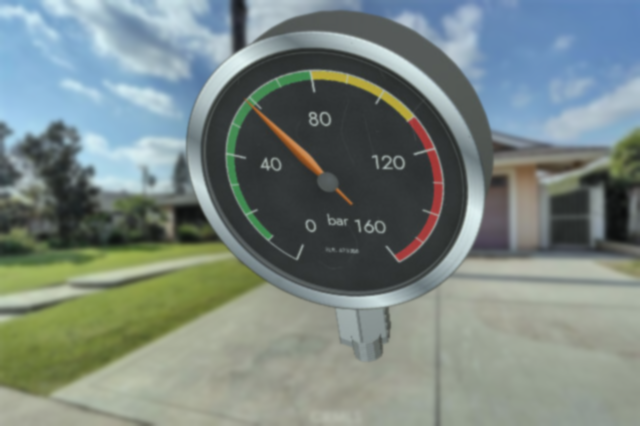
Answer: 60 bar
